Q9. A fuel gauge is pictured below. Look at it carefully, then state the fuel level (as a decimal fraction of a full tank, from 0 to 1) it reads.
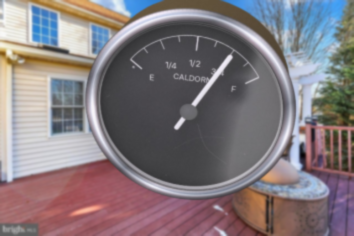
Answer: 0.75
